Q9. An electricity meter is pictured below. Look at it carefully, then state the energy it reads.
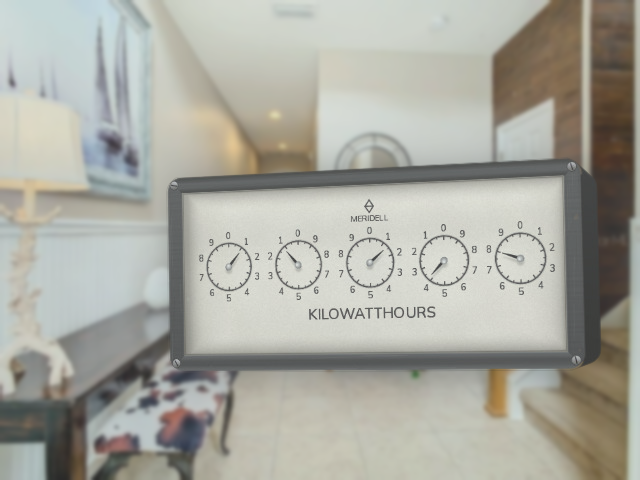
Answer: 11138 kWh
